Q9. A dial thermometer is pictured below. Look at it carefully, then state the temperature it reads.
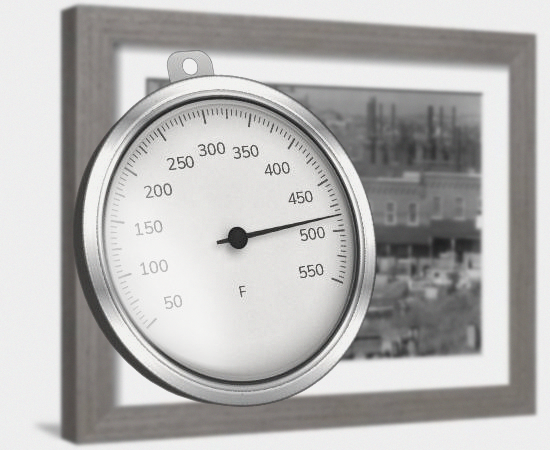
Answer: 485 °F
